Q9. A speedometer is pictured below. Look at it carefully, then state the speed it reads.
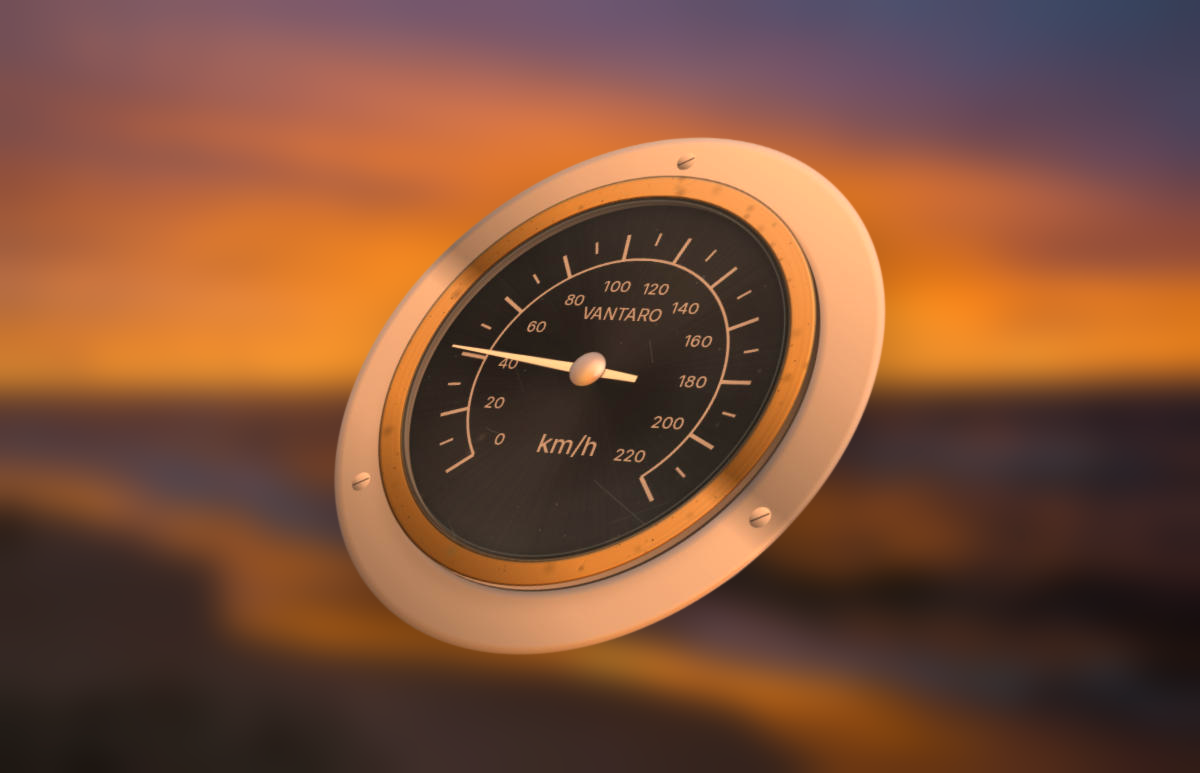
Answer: 40 km/h
